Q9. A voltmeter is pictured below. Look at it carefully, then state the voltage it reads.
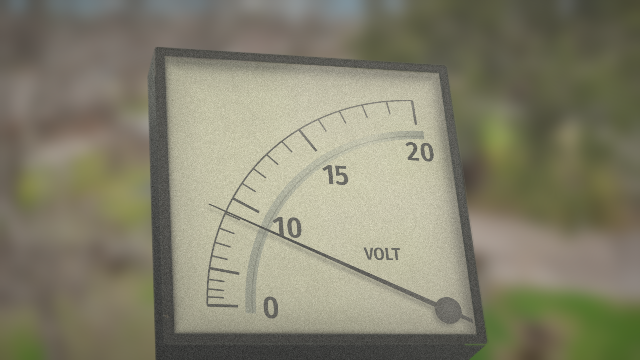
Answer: 9 V
